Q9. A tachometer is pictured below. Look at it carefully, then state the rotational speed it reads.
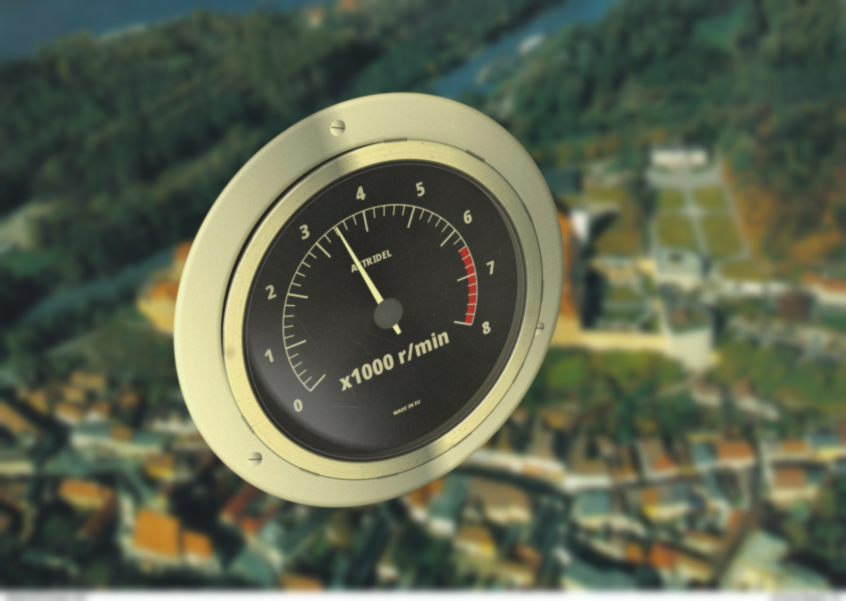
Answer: 3400 rpm
